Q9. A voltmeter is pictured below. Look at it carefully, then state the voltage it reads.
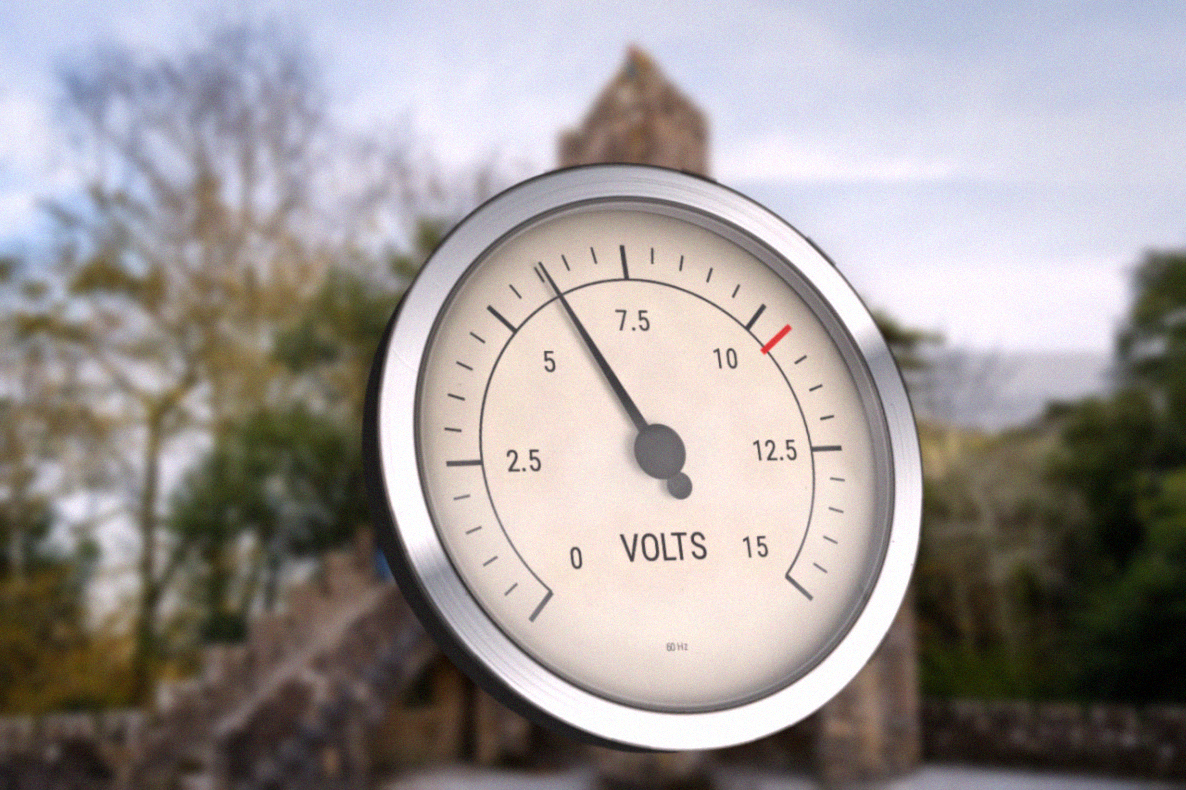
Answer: 6 V
